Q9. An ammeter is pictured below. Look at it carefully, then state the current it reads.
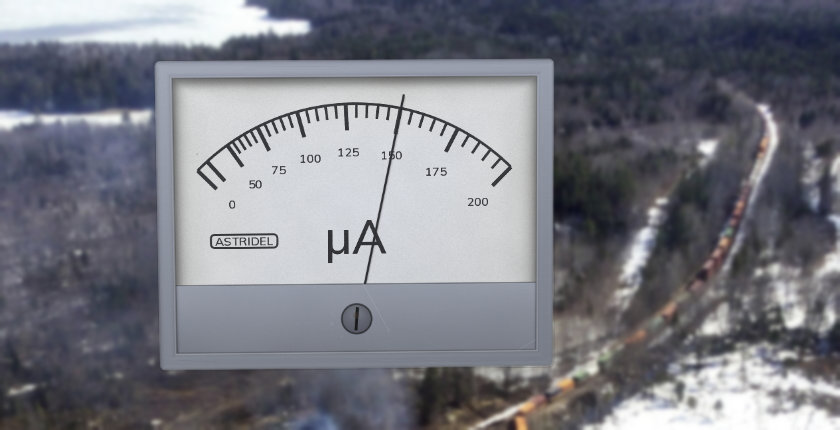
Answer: 150 µA
